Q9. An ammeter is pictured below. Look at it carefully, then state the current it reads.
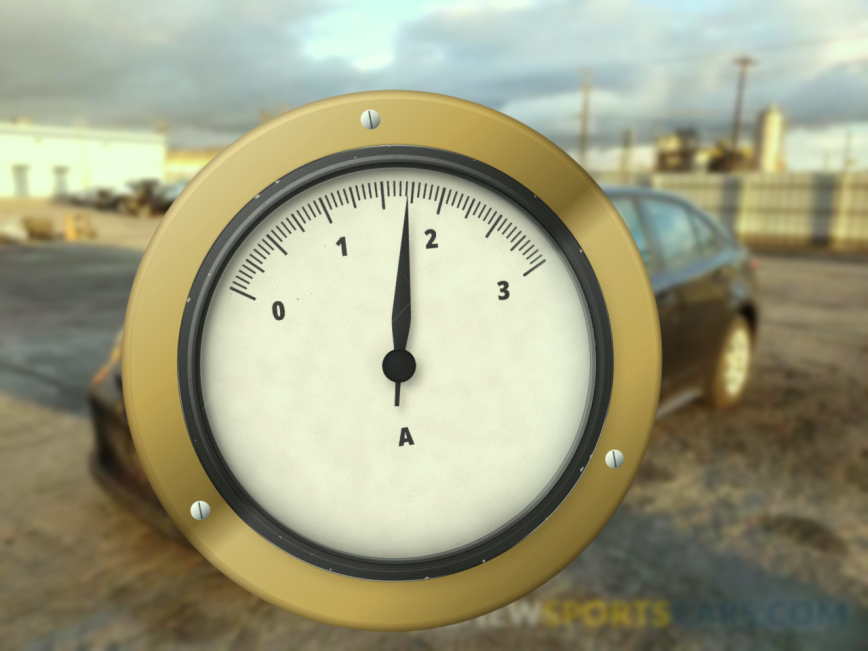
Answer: 1.7 A
